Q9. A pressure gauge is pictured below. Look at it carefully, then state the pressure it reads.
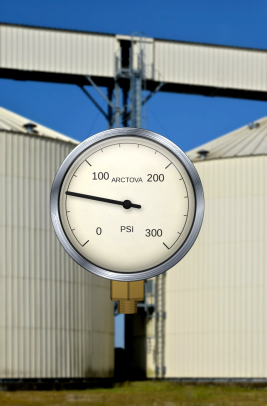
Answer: 60 psi
